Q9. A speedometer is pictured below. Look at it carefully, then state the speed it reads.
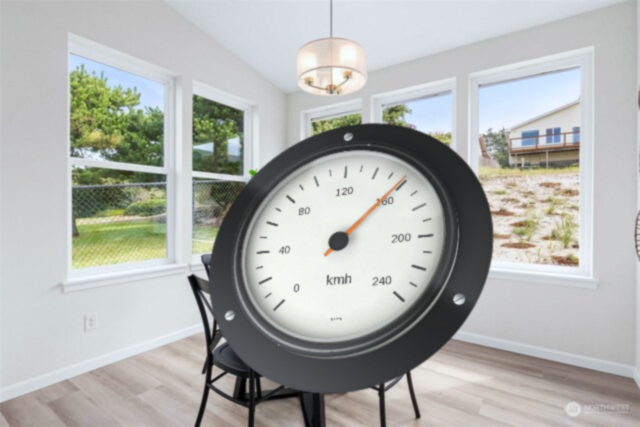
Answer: 160 km/h
